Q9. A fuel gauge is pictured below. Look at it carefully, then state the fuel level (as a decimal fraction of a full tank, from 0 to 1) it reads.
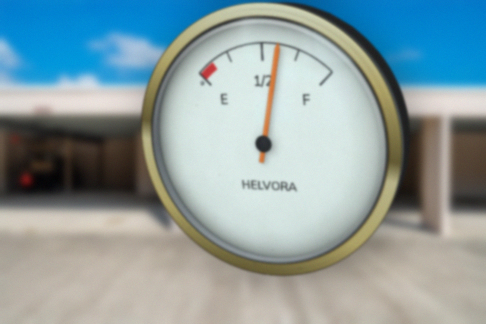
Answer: 0.625
